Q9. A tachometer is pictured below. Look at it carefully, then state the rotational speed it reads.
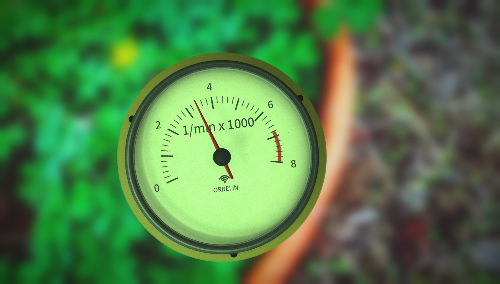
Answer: 3400 rpm
